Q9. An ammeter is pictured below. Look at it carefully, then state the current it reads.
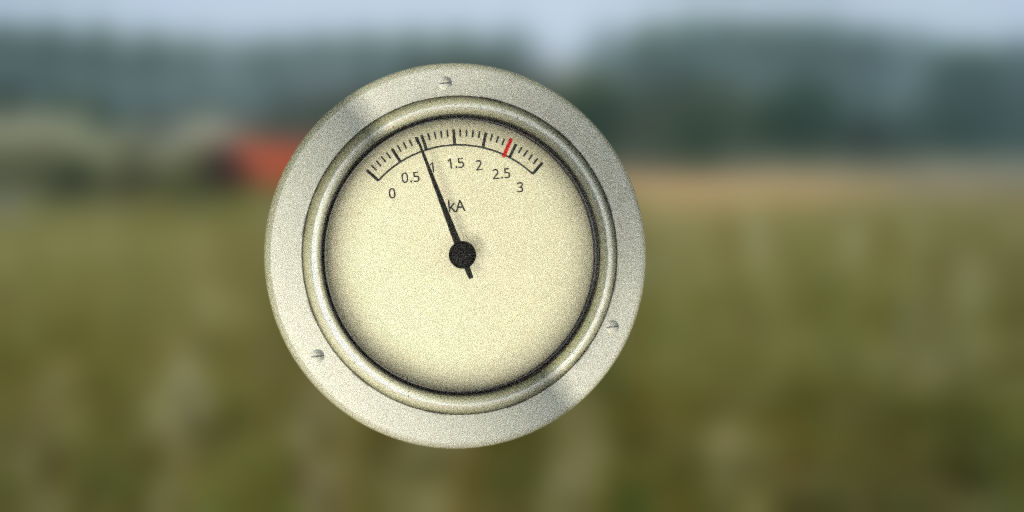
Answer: 0.9 kA
